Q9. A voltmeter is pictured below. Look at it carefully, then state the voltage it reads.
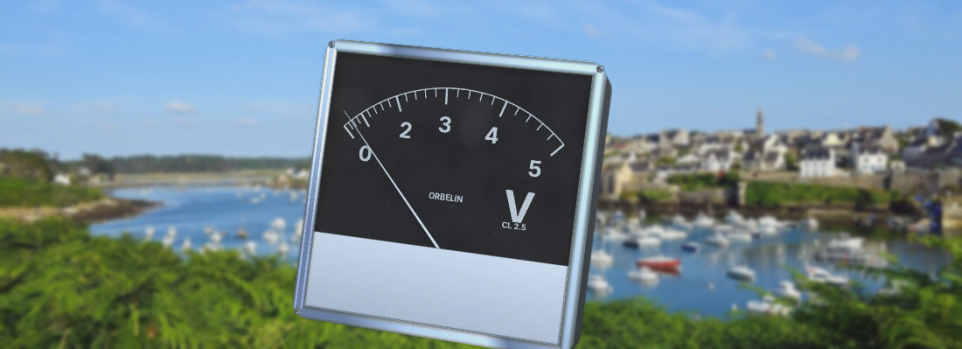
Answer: 0.6 V
